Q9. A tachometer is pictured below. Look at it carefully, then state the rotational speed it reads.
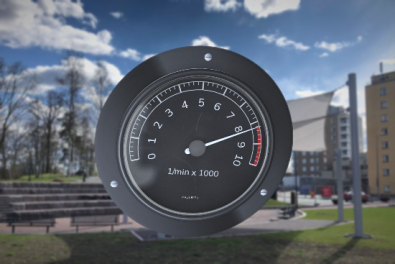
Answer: 8200 rpm
